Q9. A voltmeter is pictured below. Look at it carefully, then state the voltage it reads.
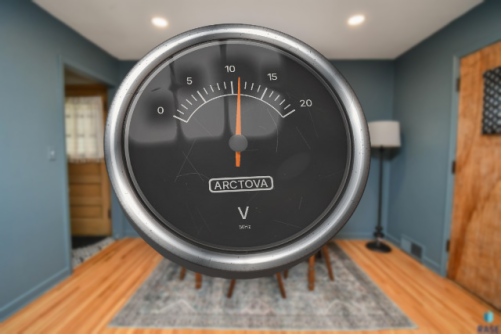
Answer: 11 V
